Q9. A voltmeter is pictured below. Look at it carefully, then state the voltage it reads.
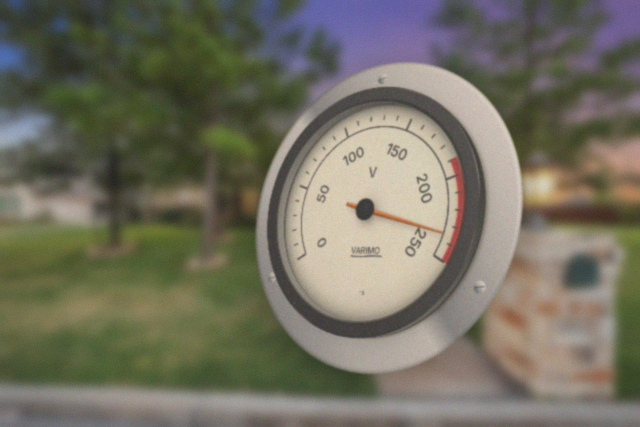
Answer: 235 V
